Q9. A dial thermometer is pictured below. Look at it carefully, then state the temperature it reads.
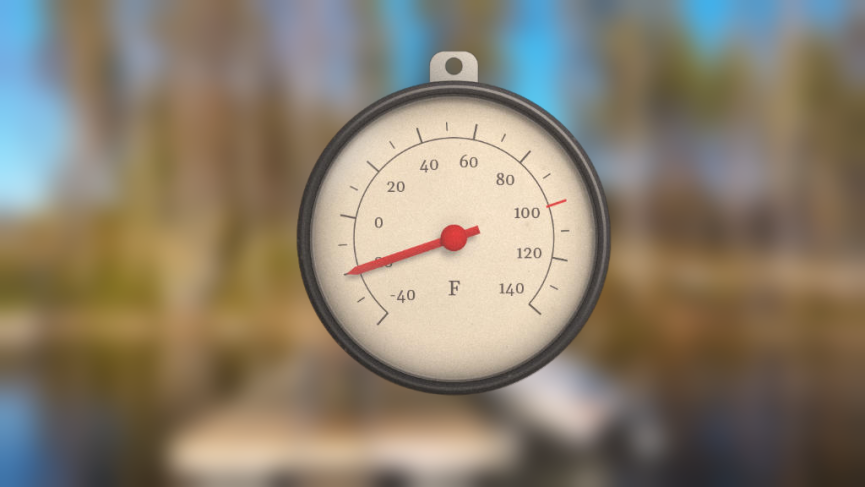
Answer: -20 °F
